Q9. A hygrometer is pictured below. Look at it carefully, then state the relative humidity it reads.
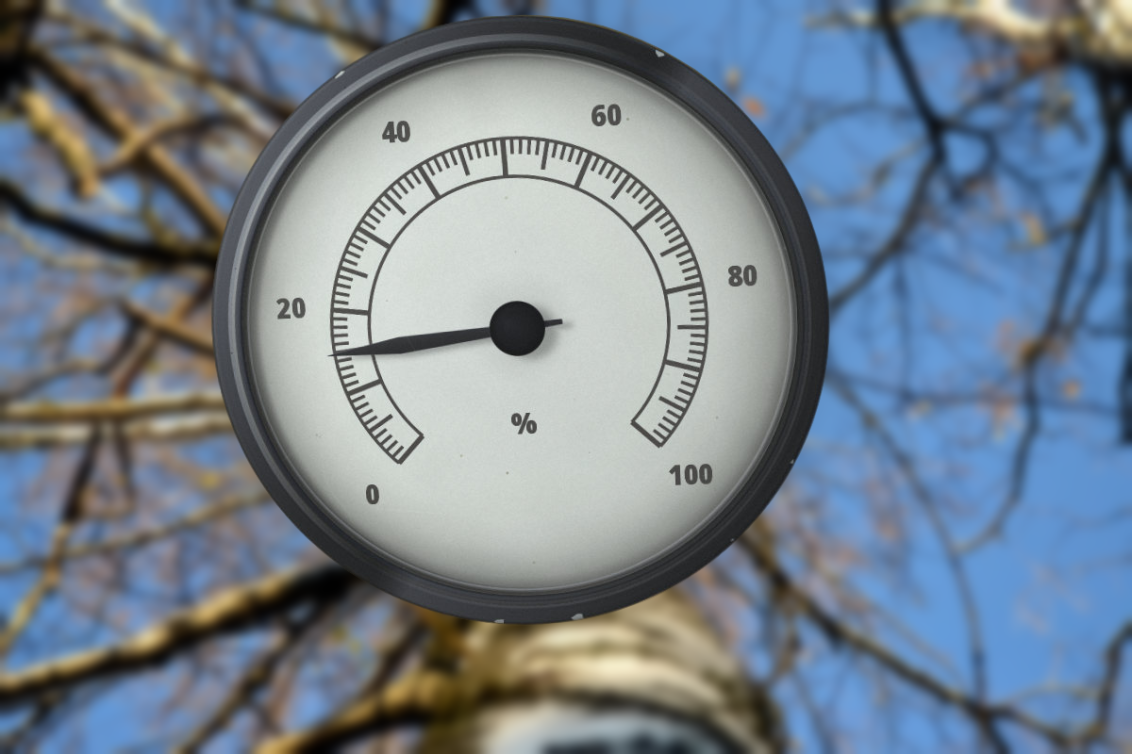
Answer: 15 %
